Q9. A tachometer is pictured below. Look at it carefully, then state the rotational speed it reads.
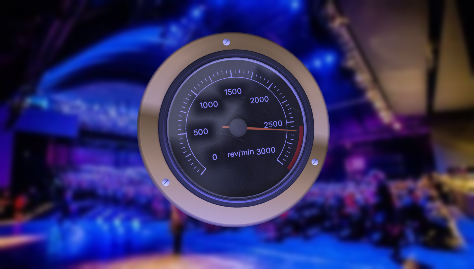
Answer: 2600 rpm
